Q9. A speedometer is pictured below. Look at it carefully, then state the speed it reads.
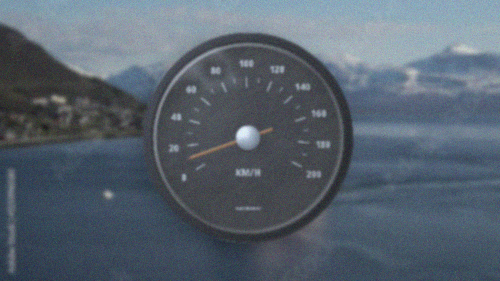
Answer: 10 km/h
